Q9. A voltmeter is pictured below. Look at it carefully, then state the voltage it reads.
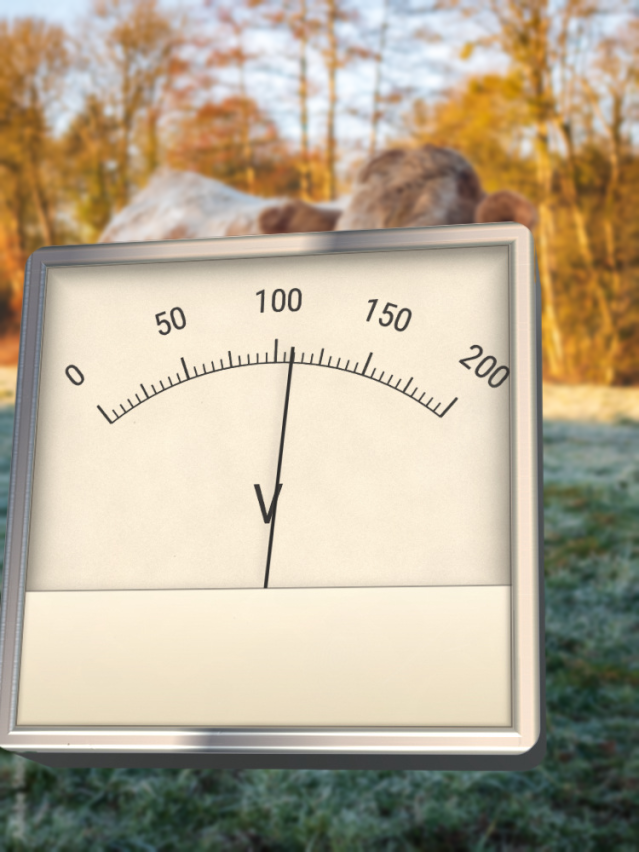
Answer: 110 V
